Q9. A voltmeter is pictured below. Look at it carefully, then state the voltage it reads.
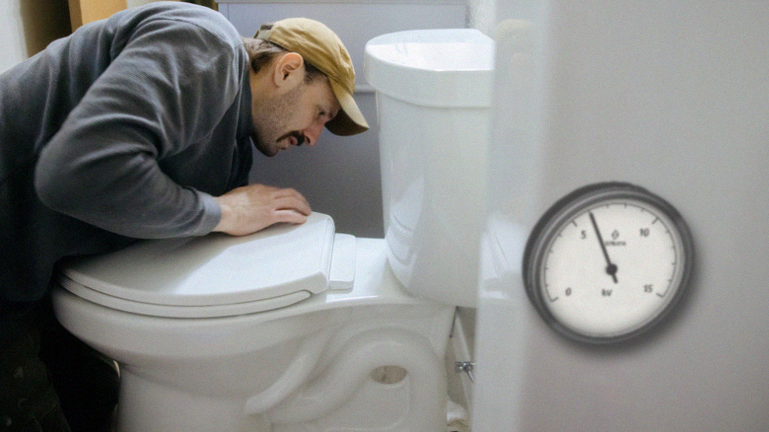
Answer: 6 kV
